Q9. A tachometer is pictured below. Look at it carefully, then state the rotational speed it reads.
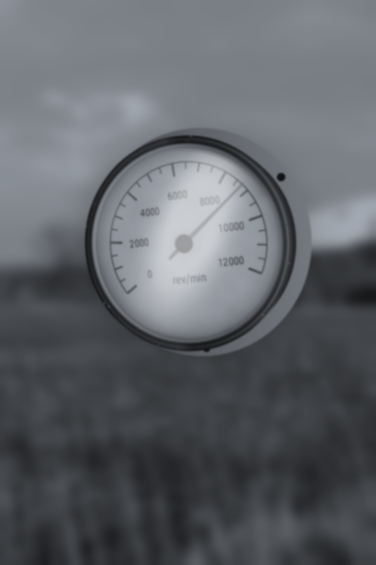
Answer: 8750 rpm
